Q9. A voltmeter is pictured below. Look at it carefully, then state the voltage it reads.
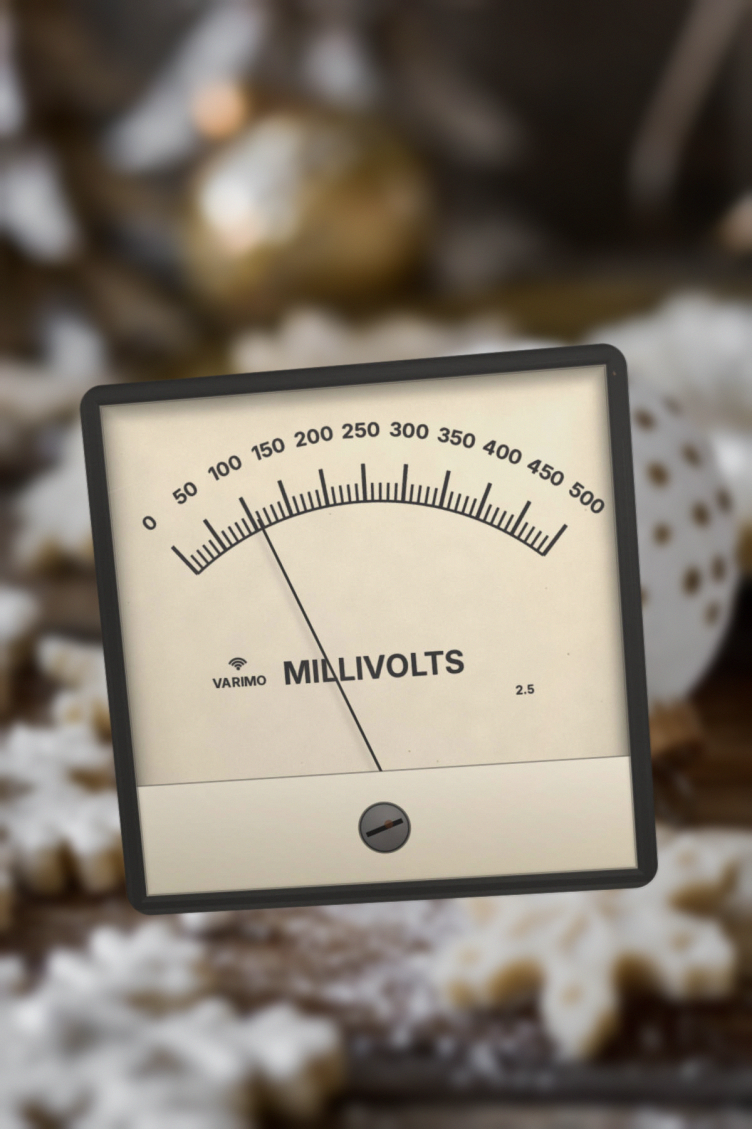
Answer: 110 mV
